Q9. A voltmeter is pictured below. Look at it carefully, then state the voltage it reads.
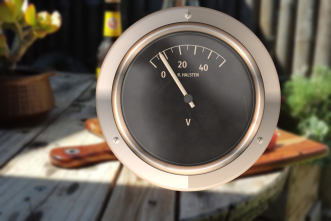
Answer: 7.5 V
